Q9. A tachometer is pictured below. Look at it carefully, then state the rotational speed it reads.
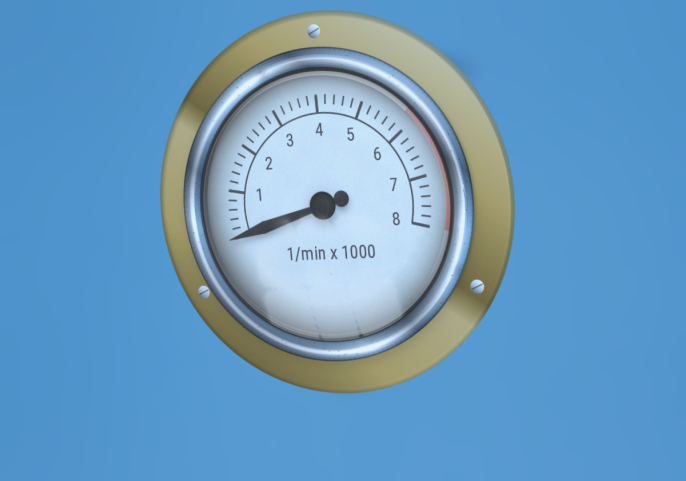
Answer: 0 rpm
